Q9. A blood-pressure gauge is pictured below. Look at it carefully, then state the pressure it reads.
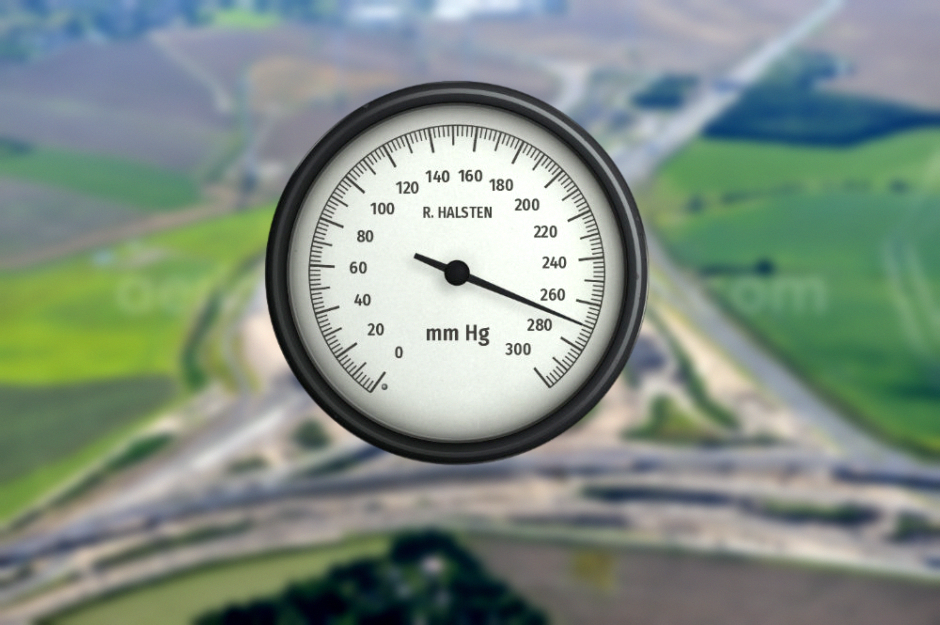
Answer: 270 mmHg
